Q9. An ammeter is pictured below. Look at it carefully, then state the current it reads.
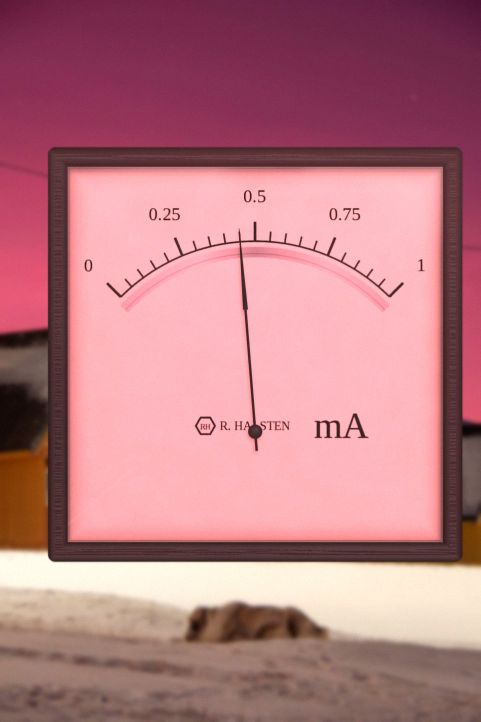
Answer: 0.45 mA
